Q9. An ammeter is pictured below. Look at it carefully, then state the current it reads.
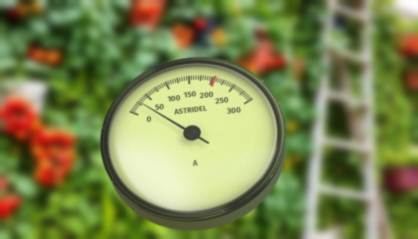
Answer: 25 A
